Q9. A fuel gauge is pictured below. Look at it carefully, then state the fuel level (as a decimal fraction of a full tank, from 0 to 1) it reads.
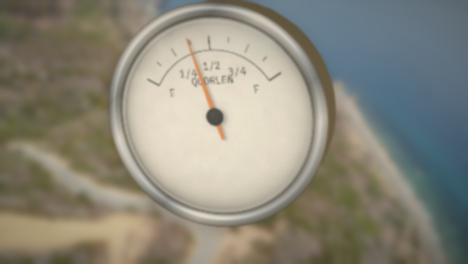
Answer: 0.375
